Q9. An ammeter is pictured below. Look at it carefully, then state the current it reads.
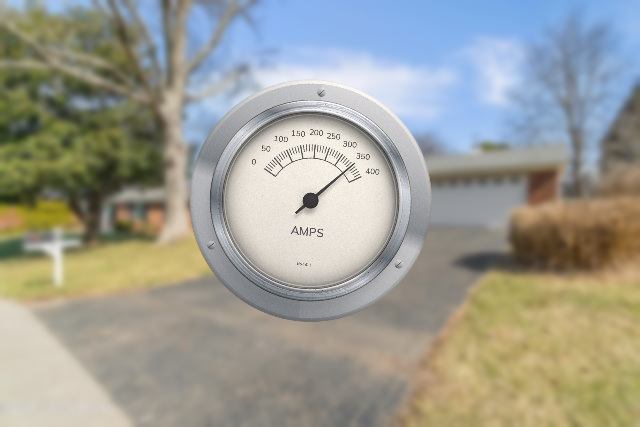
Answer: 350 A
